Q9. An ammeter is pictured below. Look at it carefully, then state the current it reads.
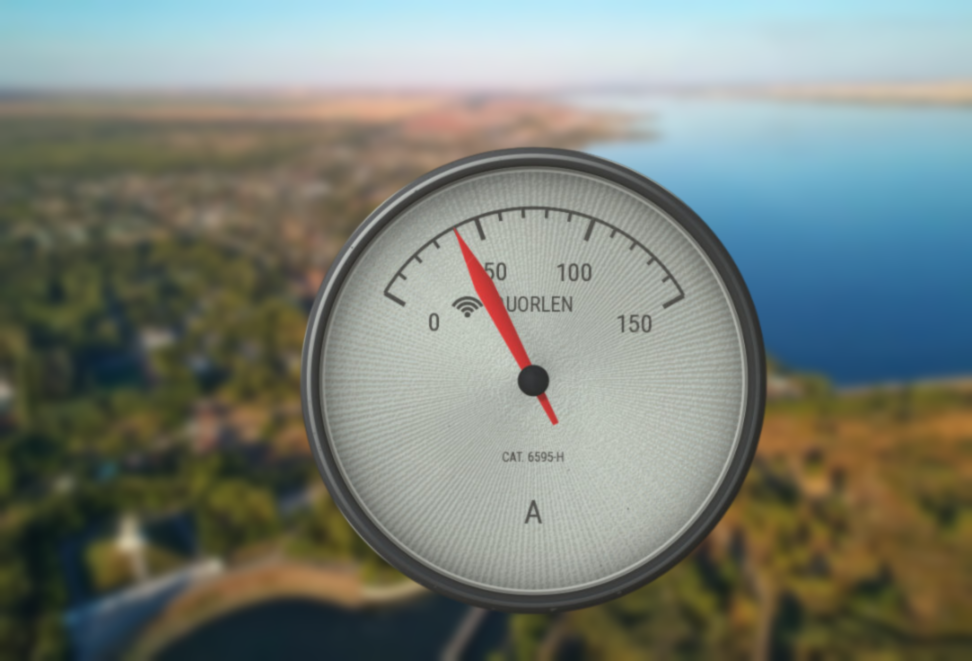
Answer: 40 A
